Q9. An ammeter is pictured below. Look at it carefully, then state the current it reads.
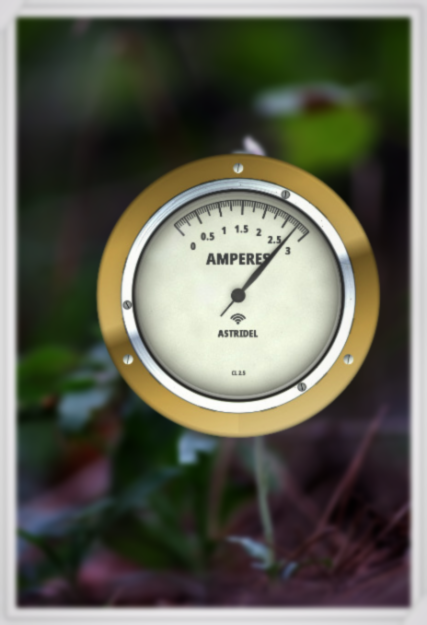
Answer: 2.75 A
